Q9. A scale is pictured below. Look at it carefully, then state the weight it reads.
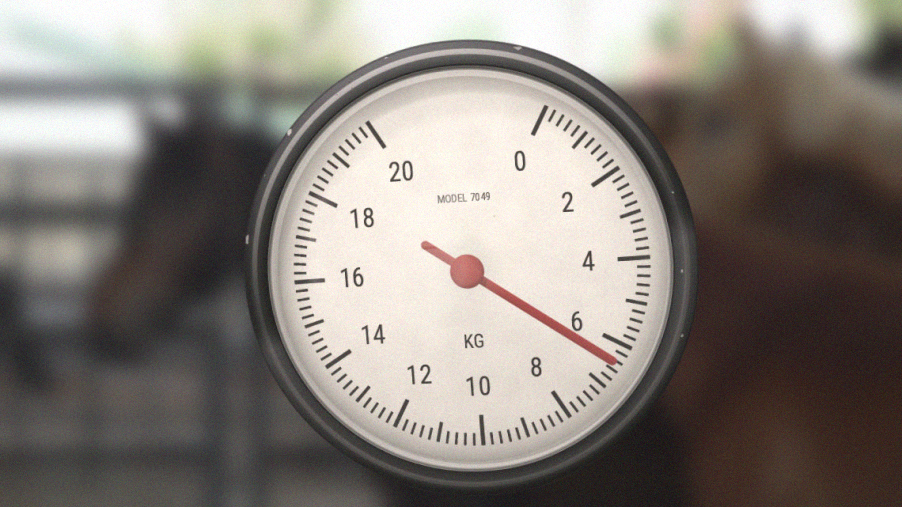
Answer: 6.4 kg
